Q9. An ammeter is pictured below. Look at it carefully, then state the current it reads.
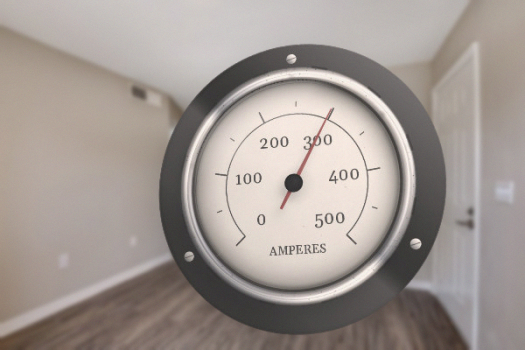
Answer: 300 A
